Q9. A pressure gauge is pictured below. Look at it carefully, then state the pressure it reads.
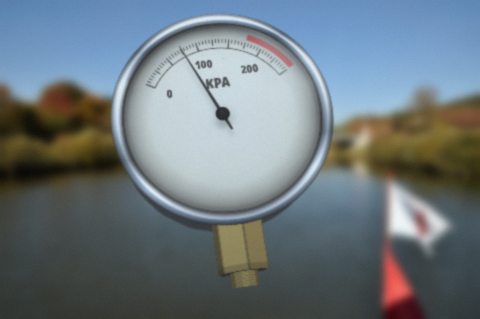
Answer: 75 kPa
